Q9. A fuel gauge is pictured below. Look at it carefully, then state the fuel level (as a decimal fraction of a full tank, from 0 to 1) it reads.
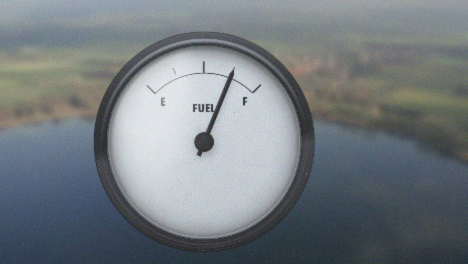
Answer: 0.75
